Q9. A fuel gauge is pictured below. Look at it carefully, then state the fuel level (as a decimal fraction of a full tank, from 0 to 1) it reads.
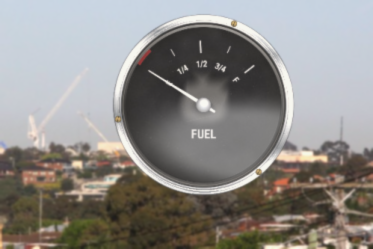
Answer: 0
